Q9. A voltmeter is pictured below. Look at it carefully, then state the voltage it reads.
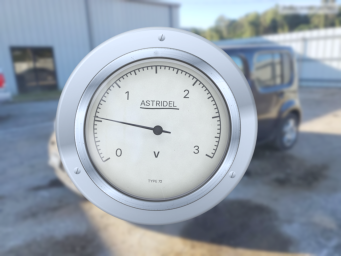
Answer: 0.55 V
